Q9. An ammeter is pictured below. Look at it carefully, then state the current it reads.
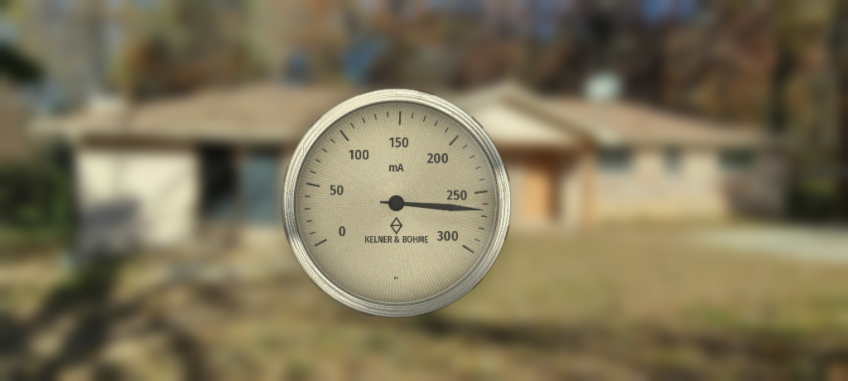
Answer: 265 mA
